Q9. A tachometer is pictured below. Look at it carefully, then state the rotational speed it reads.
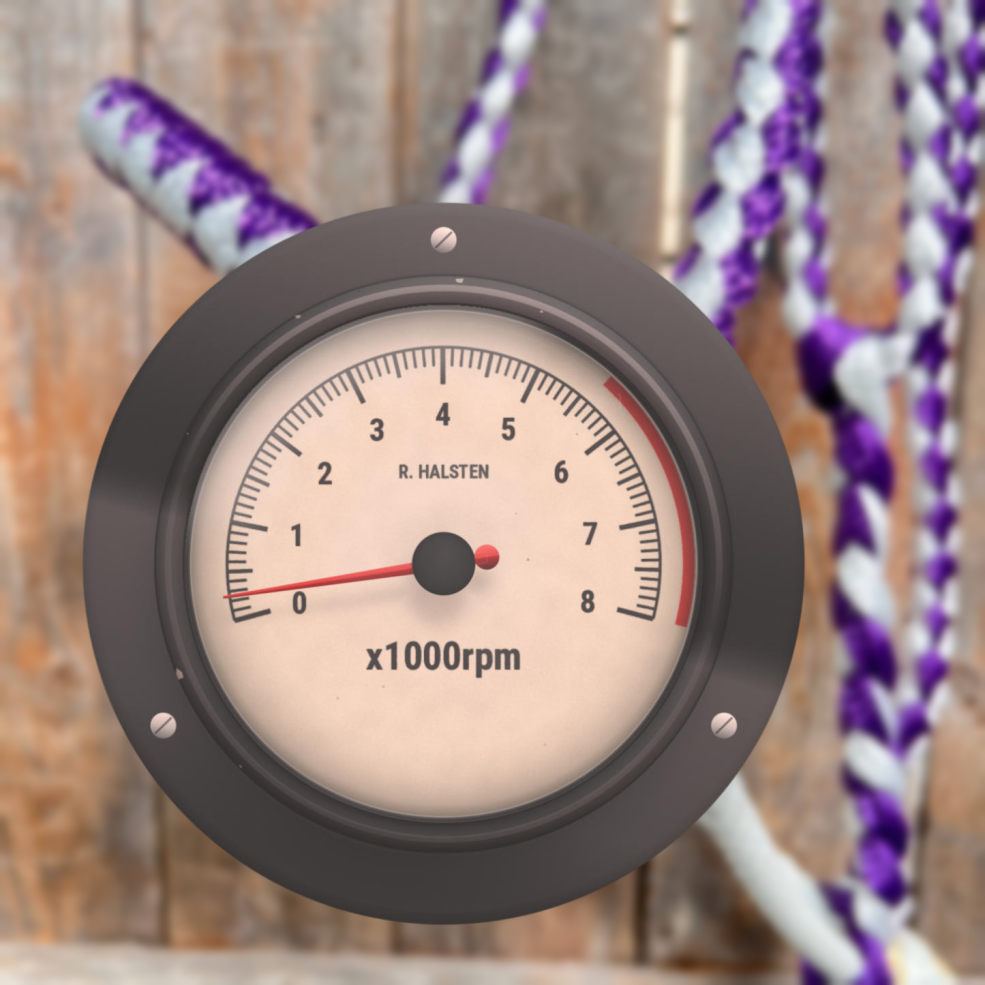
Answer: 250 rpm
